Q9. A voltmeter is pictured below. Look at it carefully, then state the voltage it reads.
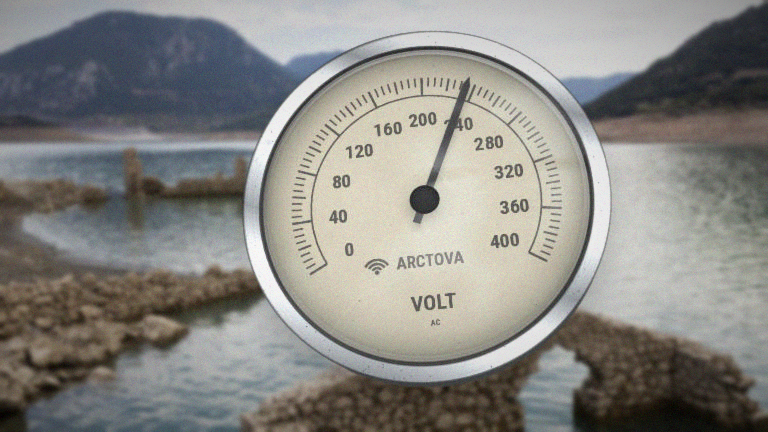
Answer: 235 V
